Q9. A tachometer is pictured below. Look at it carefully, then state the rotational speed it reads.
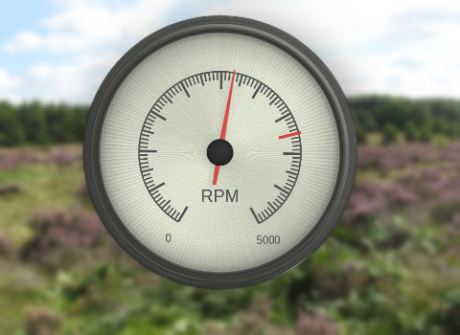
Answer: 2650 rpm
